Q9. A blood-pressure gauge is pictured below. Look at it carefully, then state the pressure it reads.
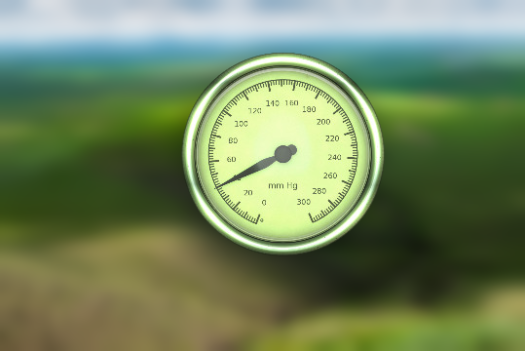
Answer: 40 mmHg
